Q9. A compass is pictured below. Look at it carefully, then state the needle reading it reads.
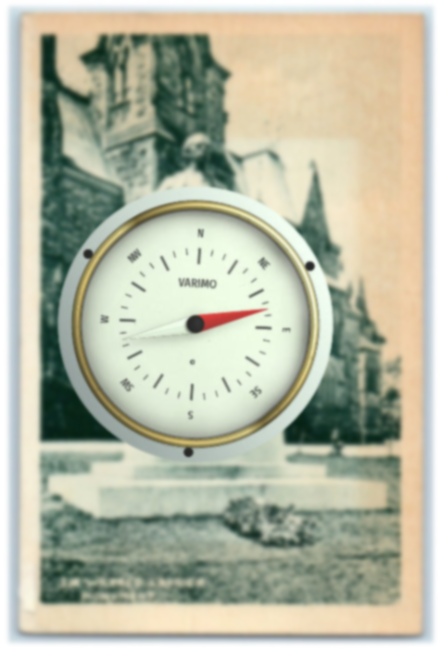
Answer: 75 °
